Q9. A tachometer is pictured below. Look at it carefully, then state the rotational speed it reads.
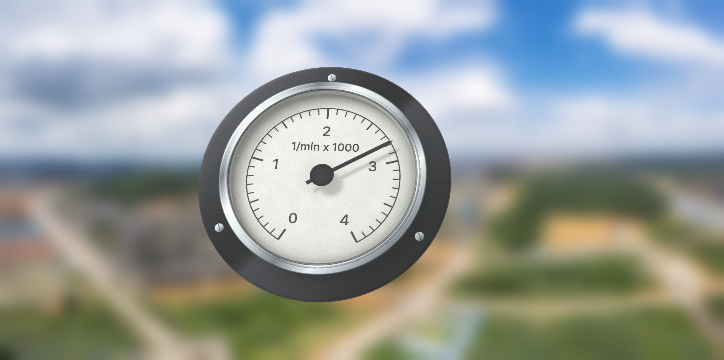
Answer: 2800 rpm
